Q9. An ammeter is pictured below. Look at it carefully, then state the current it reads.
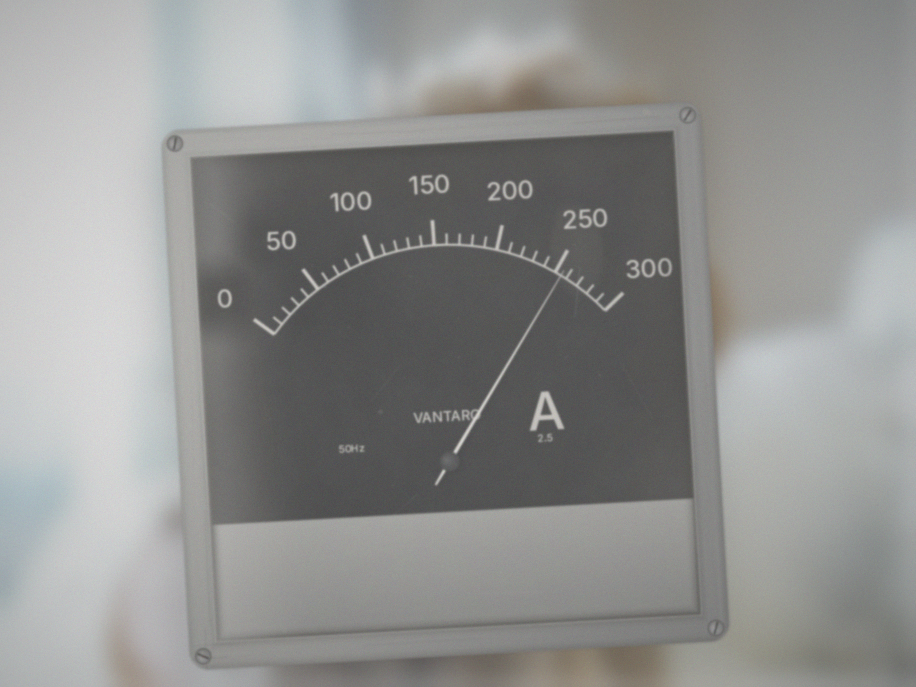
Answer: 255 A
